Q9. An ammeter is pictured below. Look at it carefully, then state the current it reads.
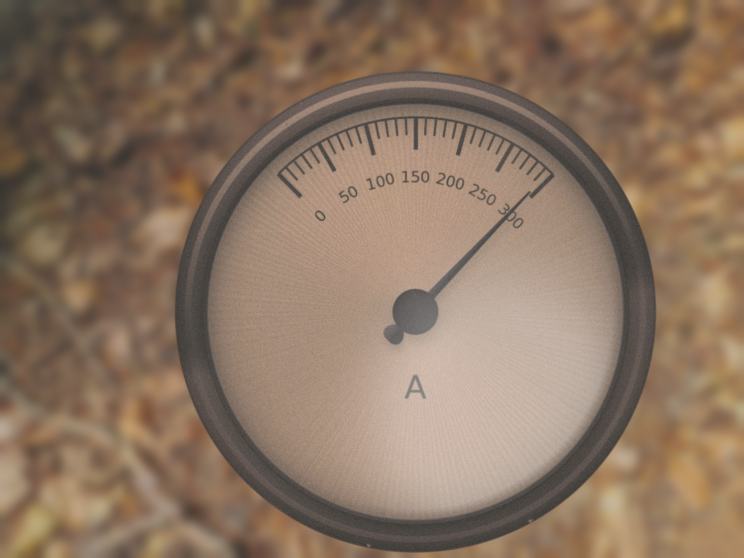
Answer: 295 A
